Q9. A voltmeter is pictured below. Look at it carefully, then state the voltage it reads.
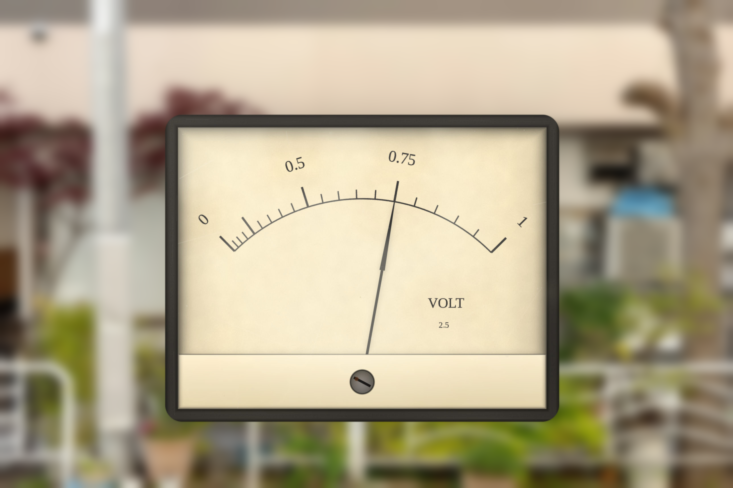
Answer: 0.75 V
